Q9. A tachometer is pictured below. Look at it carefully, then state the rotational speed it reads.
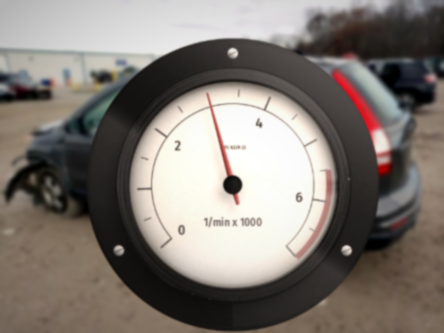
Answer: 3000 rpm
